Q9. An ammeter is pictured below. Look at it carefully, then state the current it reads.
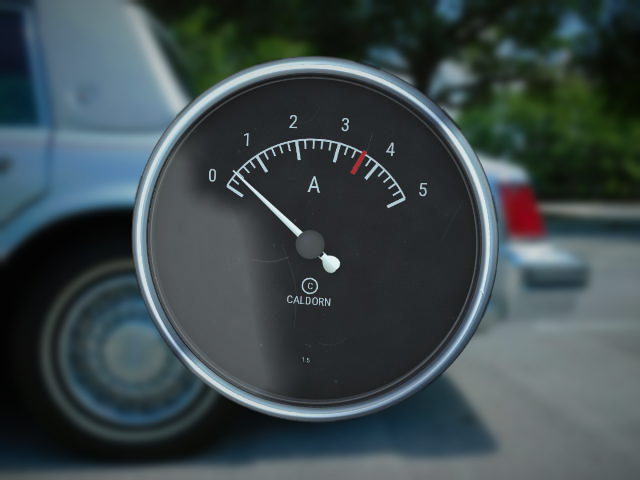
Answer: 0.4 A
